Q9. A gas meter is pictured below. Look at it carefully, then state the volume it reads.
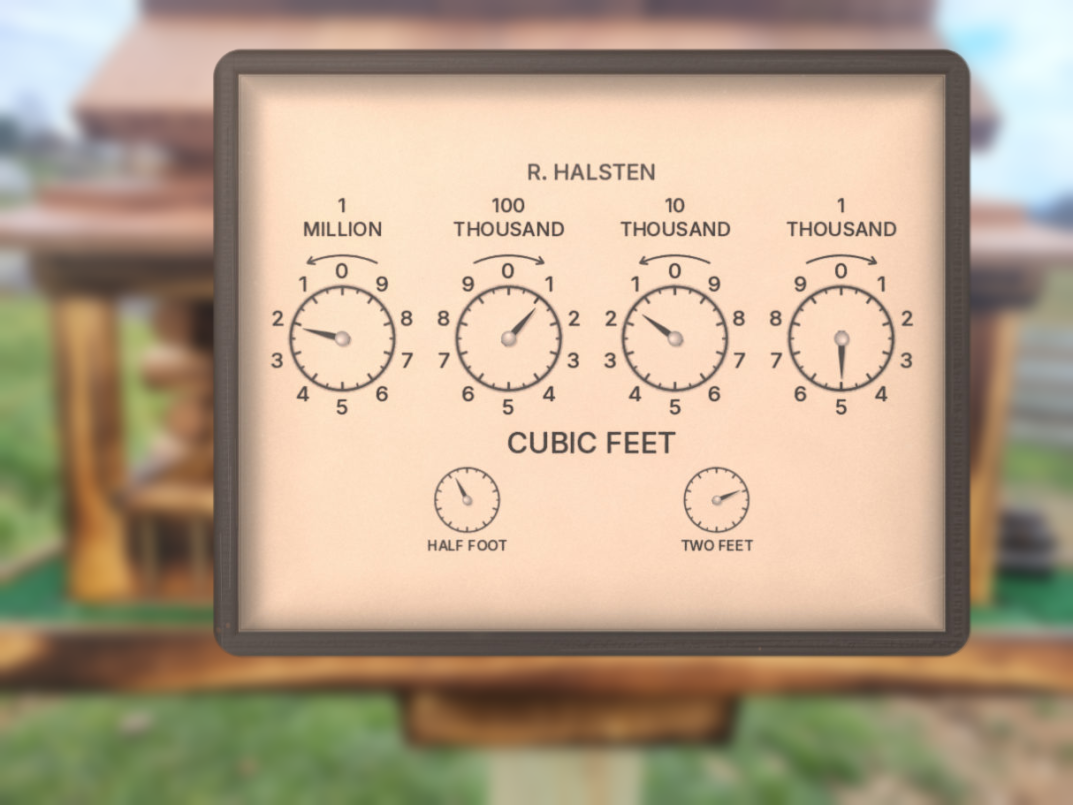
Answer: 211500 ft³
